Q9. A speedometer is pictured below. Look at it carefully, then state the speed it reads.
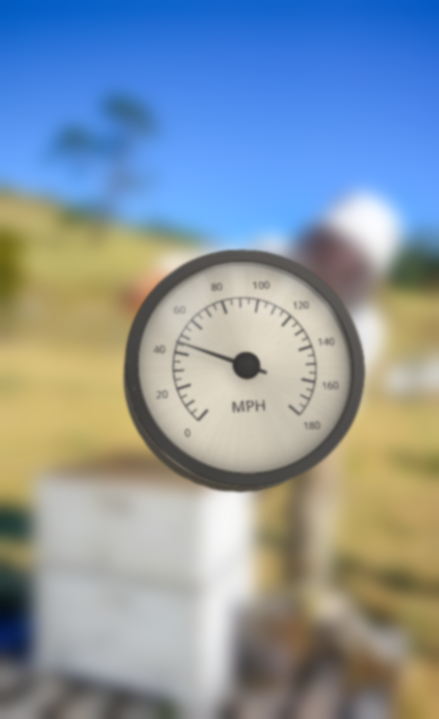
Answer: 45 mph
